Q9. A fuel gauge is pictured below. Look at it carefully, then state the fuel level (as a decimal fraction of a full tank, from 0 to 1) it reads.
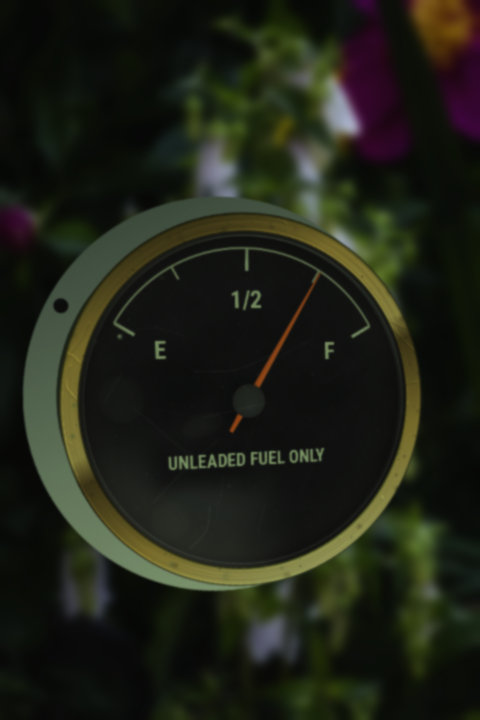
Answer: 0.75
